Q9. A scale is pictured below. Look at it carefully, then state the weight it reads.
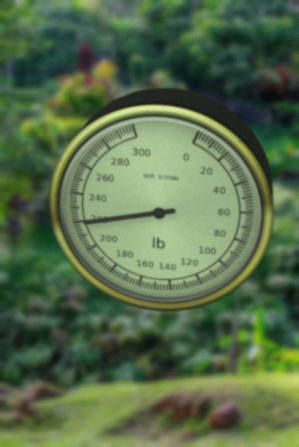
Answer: 220 lb
